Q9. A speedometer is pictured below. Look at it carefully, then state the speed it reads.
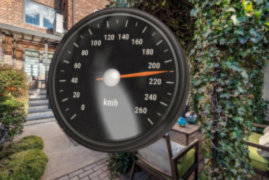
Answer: 210 km/h
